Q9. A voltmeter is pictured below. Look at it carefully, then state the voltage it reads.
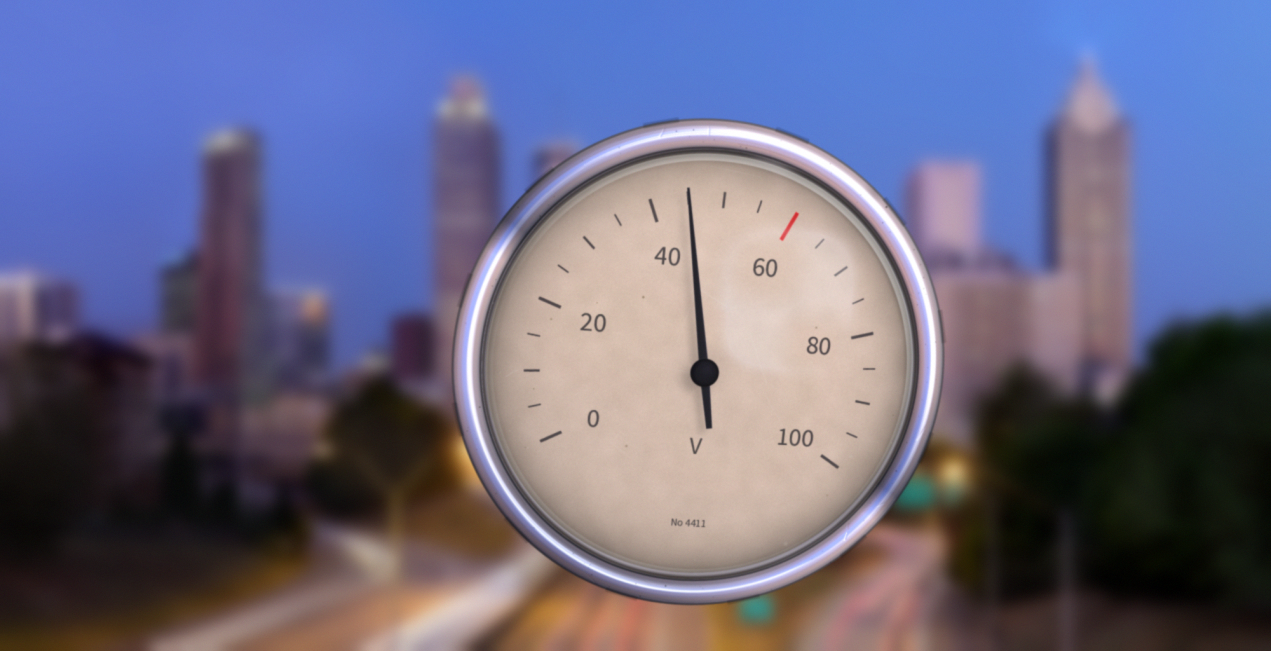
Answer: 45 V
